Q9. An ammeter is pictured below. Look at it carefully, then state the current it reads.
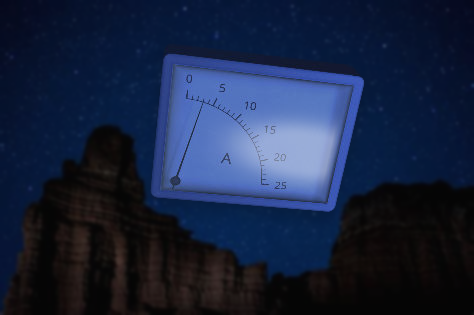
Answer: 3 A
